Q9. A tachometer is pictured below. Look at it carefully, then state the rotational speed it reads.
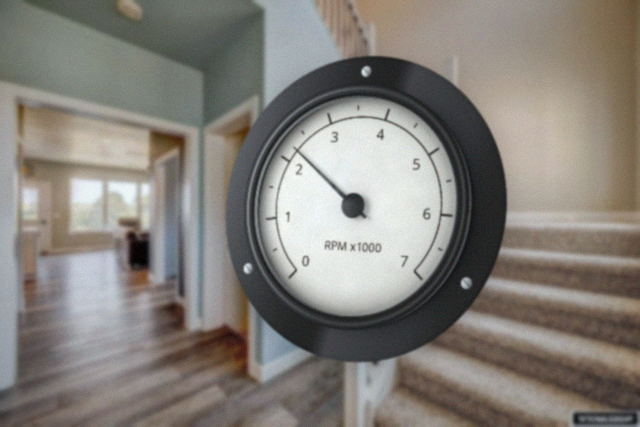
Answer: 2250 rpm
